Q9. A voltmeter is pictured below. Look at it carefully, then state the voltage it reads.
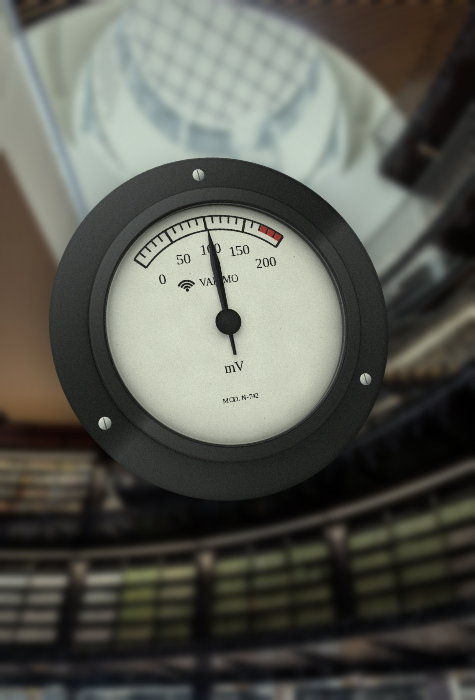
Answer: 100 mV
